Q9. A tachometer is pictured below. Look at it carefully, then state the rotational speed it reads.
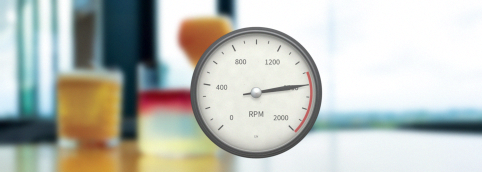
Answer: 1600 rpm
